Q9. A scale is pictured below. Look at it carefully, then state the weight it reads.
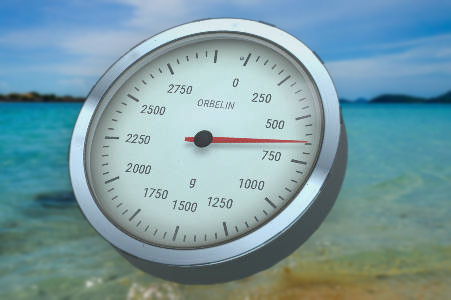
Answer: 650 g
